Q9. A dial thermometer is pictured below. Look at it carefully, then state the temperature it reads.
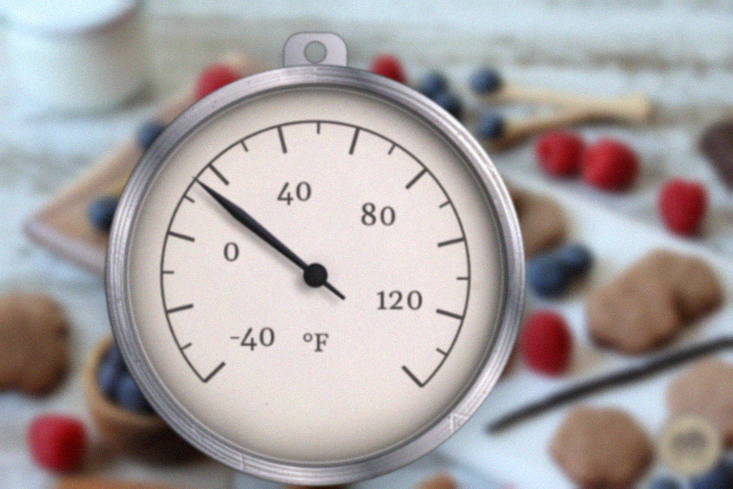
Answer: 15 °F
